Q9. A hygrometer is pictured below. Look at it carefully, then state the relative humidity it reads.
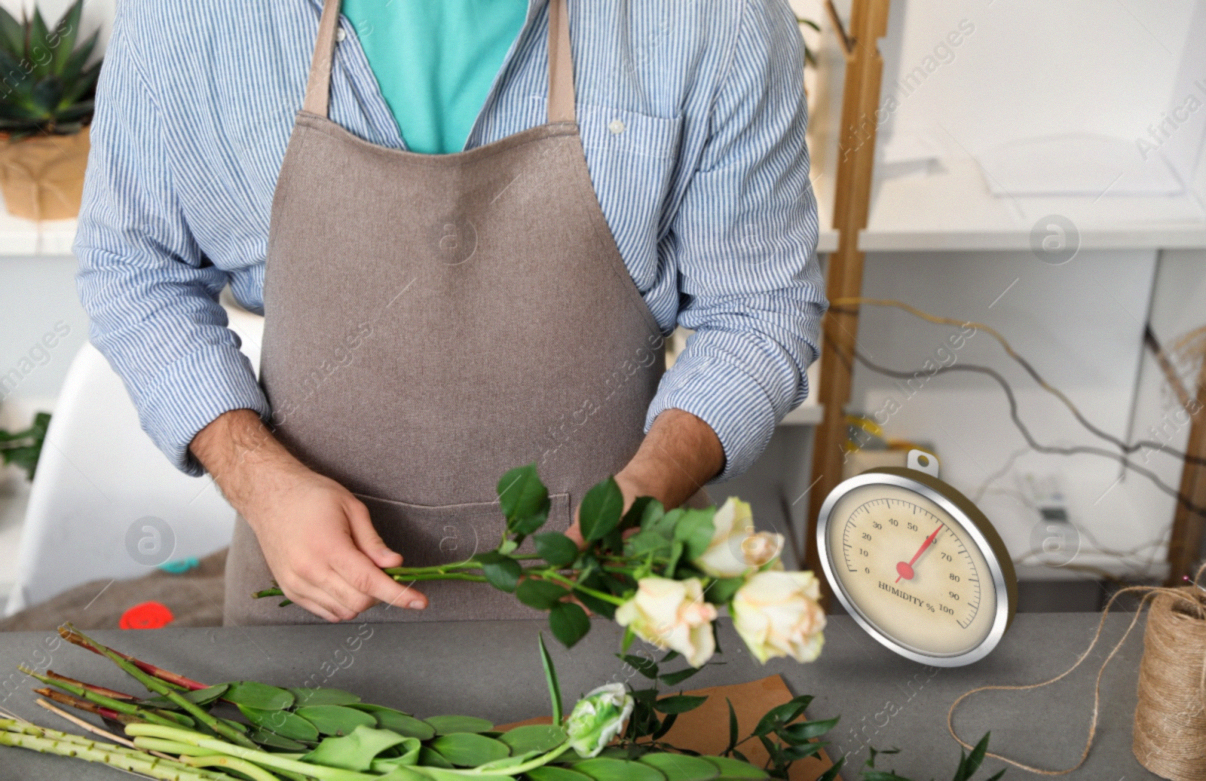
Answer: 60 %
